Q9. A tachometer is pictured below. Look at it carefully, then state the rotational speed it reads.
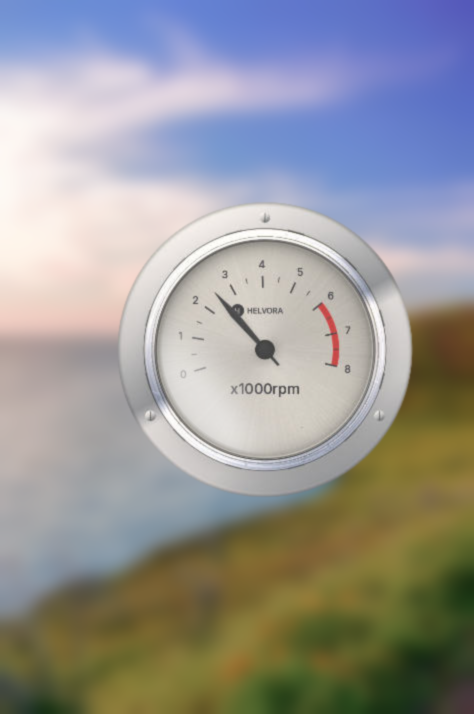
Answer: 2500 rpm
